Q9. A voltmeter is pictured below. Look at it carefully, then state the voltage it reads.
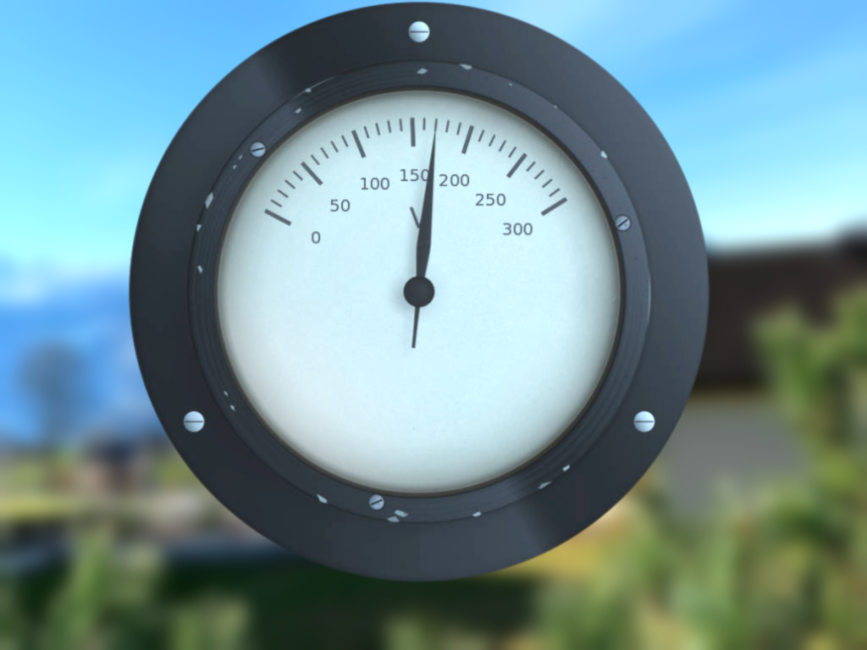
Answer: 170 V
